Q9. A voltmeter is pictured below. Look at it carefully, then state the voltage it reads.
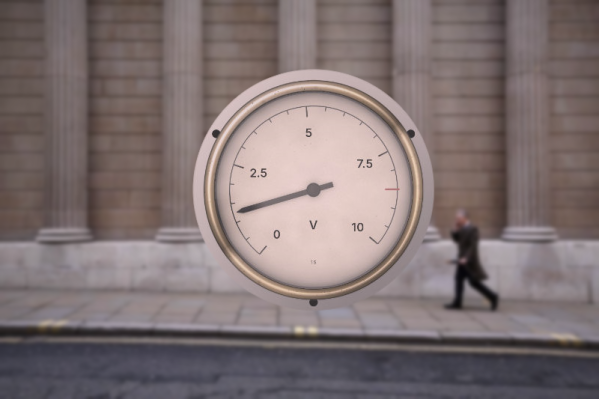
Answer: 1.25 V
